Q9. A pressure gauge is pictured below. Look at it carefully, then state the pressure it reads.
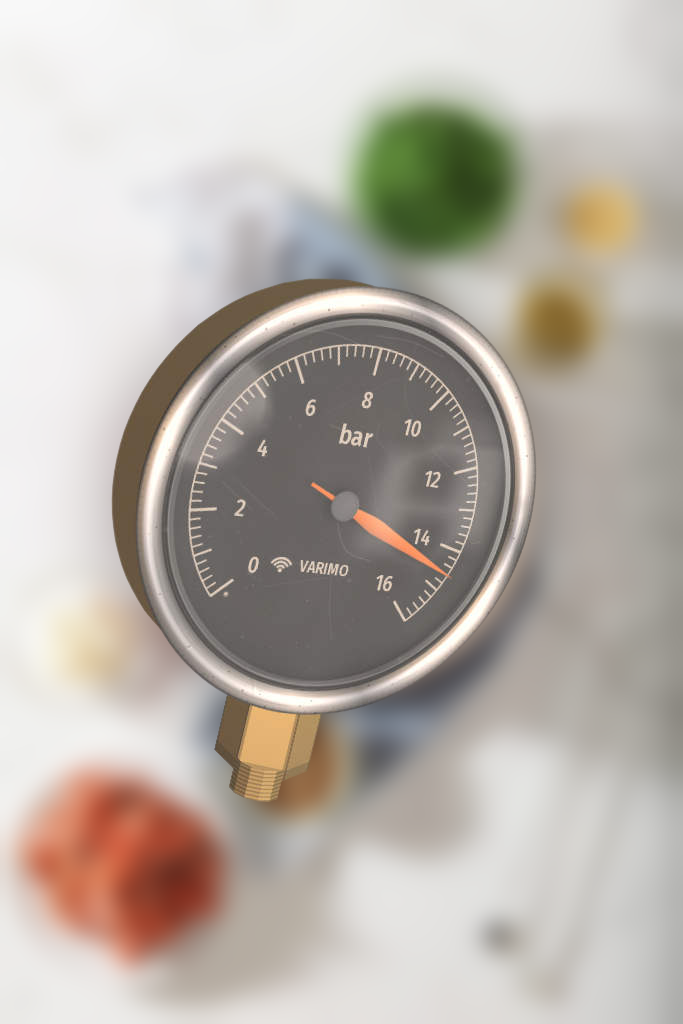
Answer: 14.6 bar
